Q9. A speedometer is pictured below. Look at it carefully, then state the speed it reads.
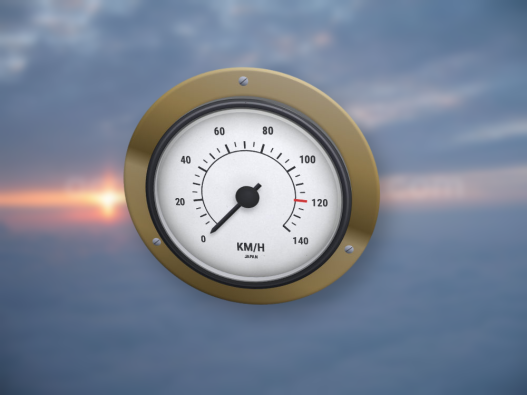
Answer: 0 km/h
